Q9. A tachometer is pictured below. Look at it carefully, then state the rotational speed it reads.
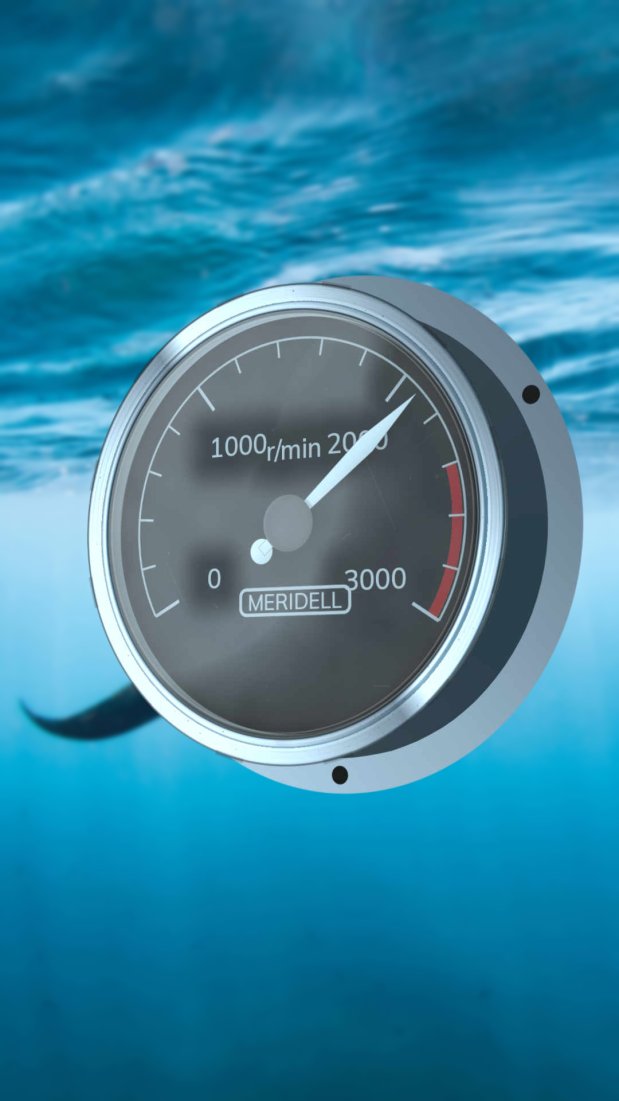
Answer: 2100 rpm
